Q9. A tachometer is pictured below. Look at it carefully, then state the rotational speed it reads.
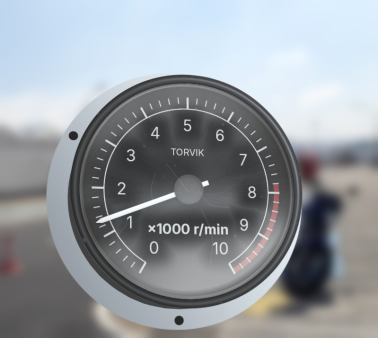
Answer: 1300 rpm
